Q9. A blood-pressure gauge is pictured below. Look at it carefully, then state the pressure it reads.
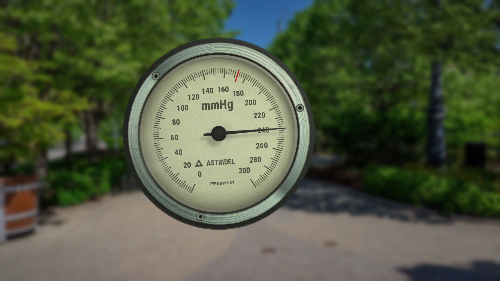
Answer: 240 mmHg
